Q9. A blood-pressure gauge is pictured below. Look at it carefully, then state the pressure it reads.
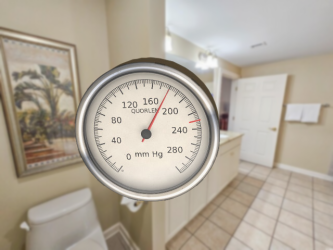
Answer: 180 mmHg
